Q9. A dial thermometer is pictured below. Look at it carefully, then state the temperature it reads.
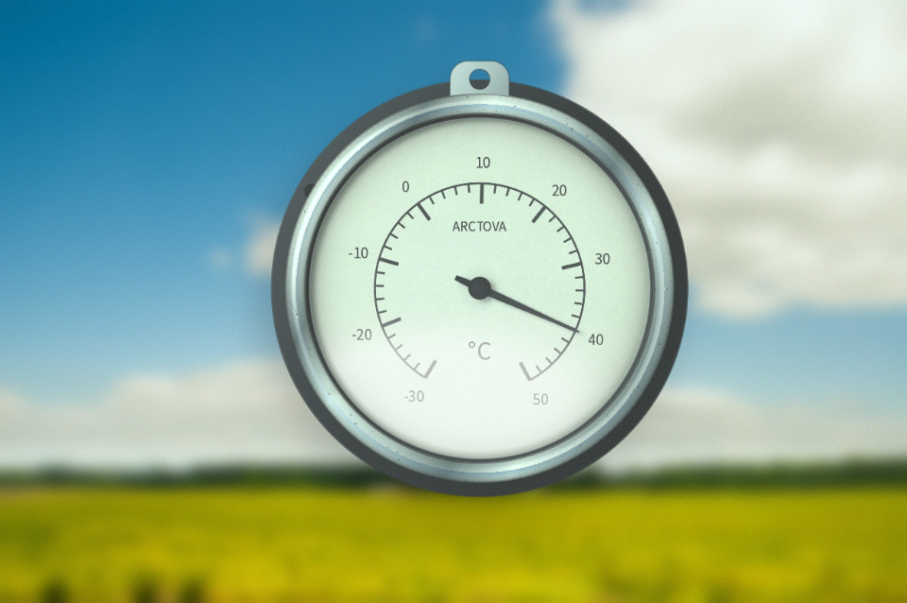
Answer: 40 °C
